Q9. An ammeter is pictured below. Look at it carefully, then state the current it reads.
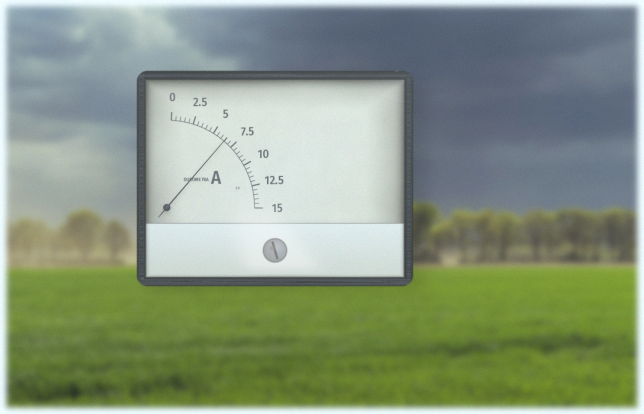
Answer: 6.5 A
